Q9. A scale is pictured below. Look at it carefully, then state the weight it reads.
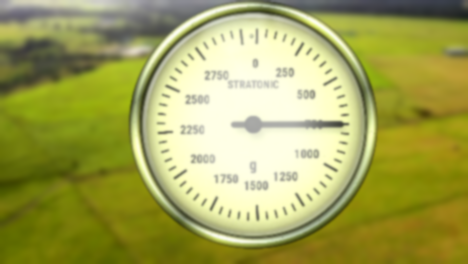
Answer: 750 g
